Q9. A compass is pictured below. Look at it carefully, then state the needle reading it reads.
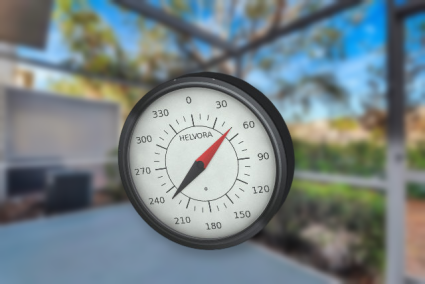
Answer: 50 °
